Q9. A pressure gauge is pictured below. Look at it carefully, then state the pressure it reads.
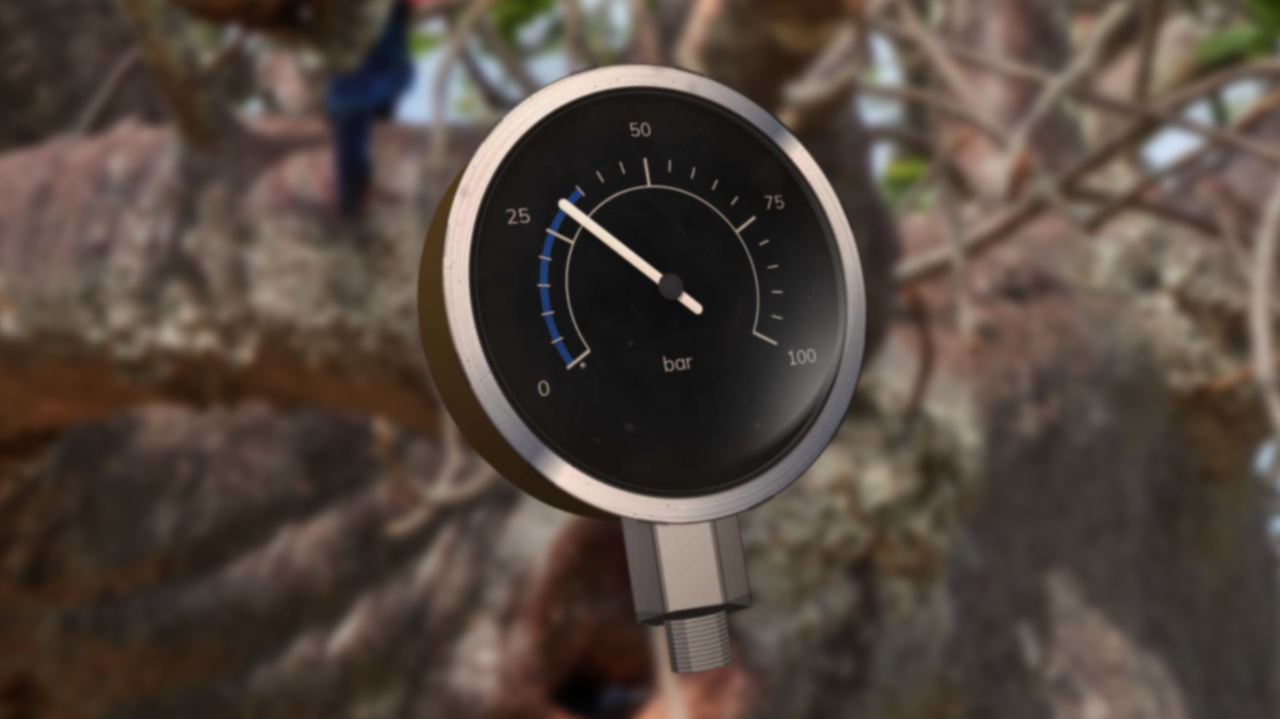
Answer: 30 bar
